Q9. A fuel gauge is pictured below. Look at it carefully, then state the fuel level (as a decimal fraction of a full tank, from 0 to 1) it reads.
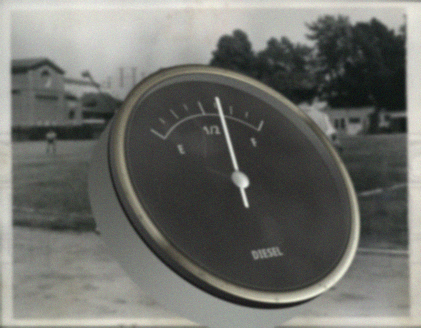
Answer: 0.625
